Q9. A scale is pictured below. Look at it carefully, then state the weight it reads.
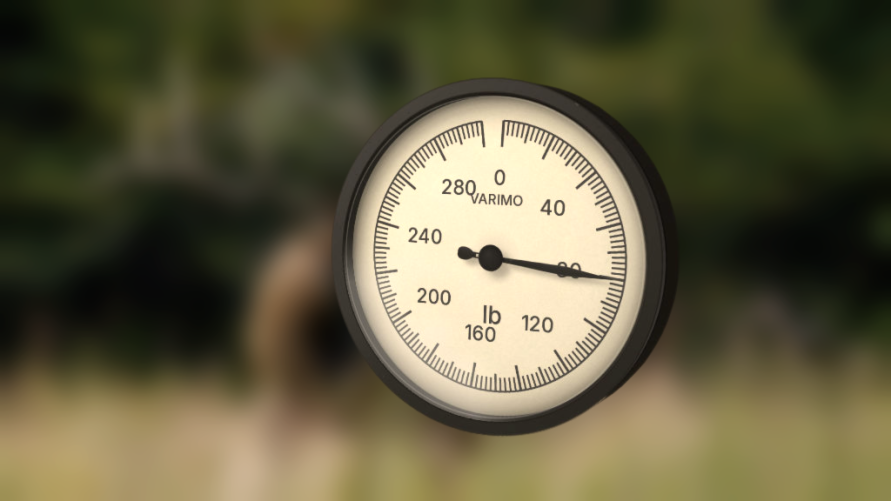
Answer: 80 lb
